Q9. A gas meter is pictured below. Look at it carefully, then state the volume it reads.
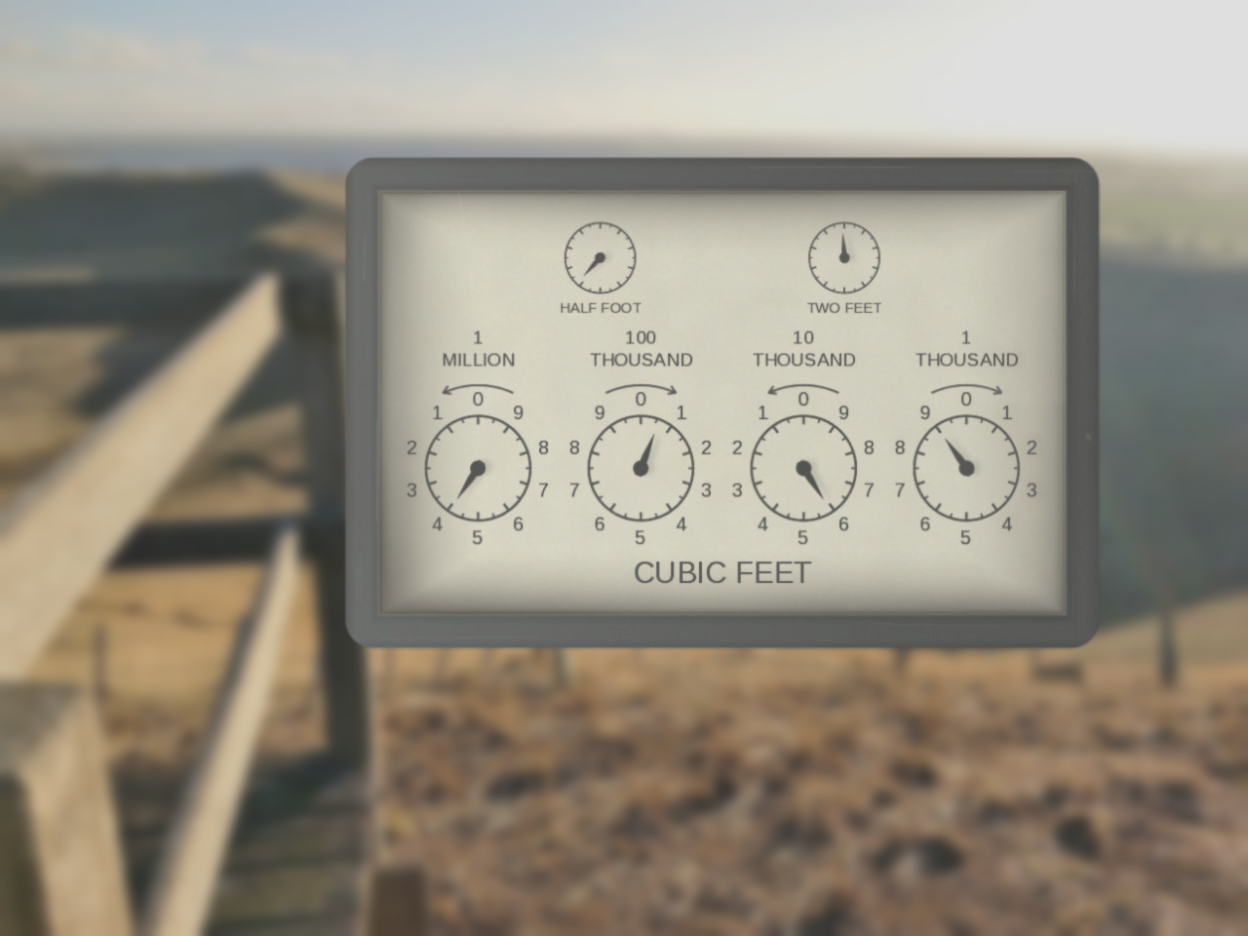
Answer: 405900 ft³
